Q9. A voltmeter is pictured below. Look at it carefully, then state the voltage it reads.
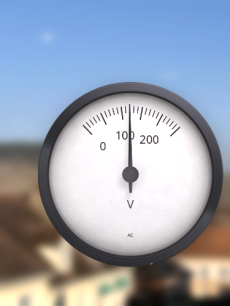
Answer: 120 V
